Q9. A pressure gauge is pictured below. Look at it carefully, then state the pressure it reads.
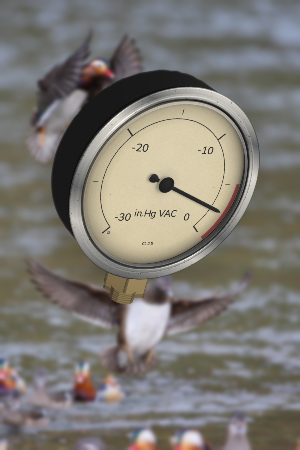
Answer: -2.5 inHg
